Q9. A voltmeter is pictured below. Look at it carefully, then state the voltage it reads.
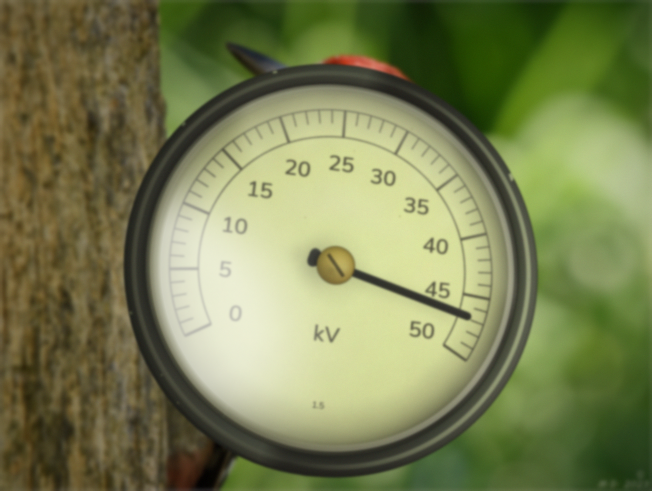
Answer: 47 kV
